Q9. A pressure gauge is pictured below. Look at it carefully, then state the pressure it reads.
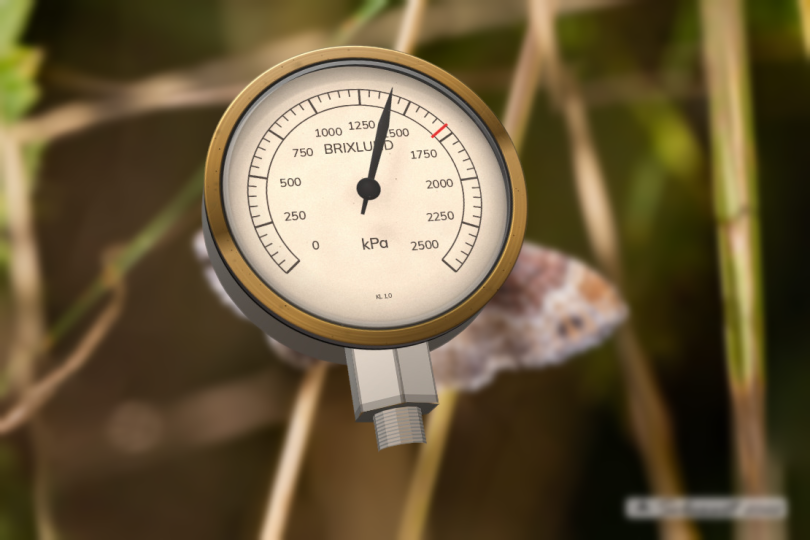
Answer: 1400 kPa
